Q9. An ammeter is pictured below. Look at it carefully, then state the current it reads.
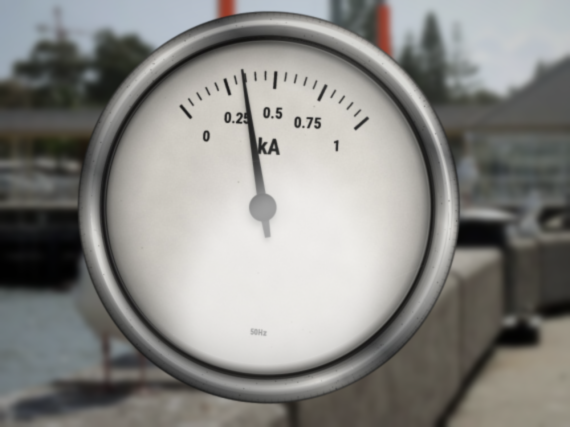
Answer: 0.35 kA
